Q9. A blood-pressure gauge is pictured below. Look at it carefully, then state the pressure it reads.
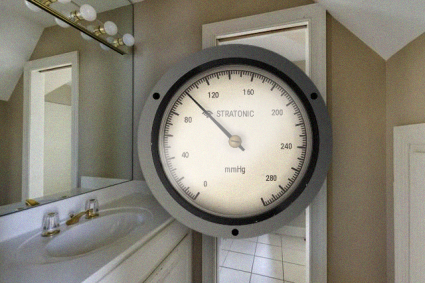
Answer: 100 mmHg
